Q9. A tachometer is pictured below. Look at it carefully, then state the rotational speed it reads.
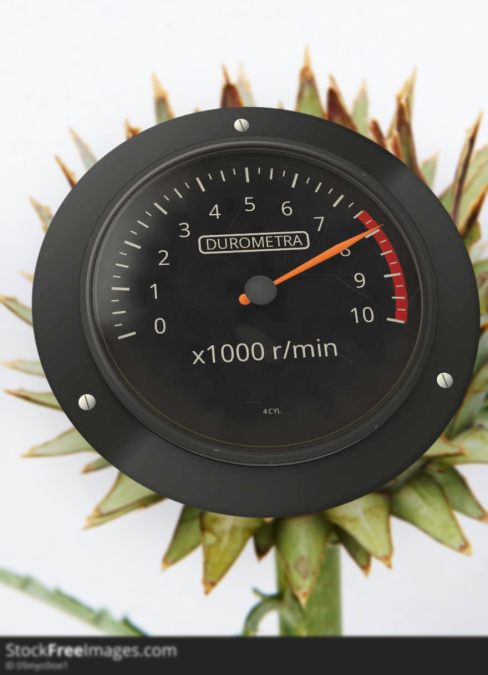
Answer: 8000 rpm
